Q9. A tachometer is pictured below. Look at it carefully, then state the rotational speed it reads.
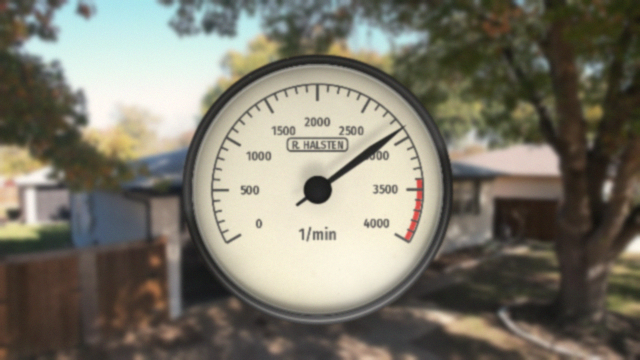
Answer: 2900 rpm
